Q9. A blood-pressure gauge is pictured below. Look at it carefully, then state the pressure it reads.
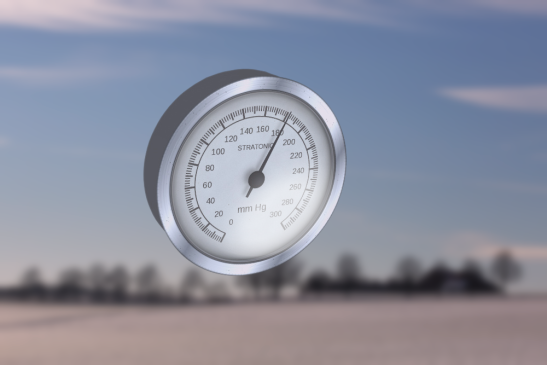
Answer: 180 mmHg
